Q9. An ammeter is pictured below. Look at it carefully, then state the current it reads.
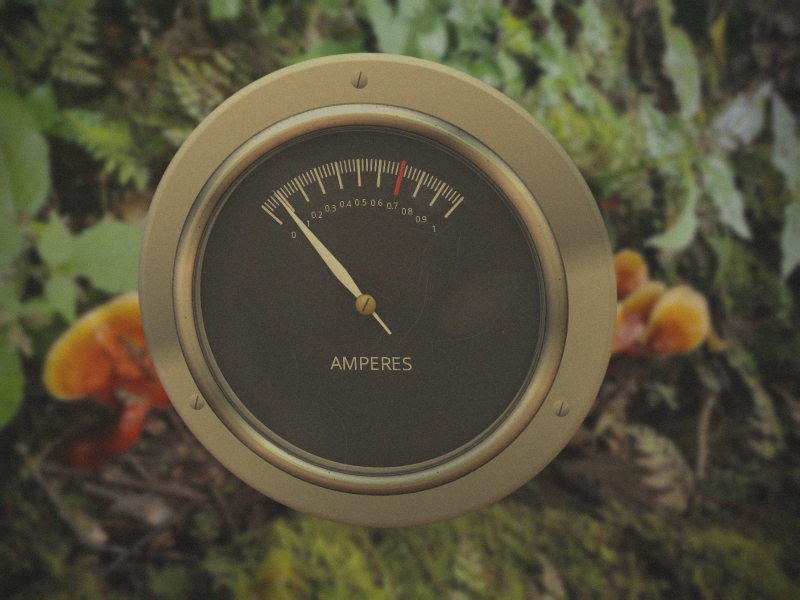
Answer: 0.1 A
